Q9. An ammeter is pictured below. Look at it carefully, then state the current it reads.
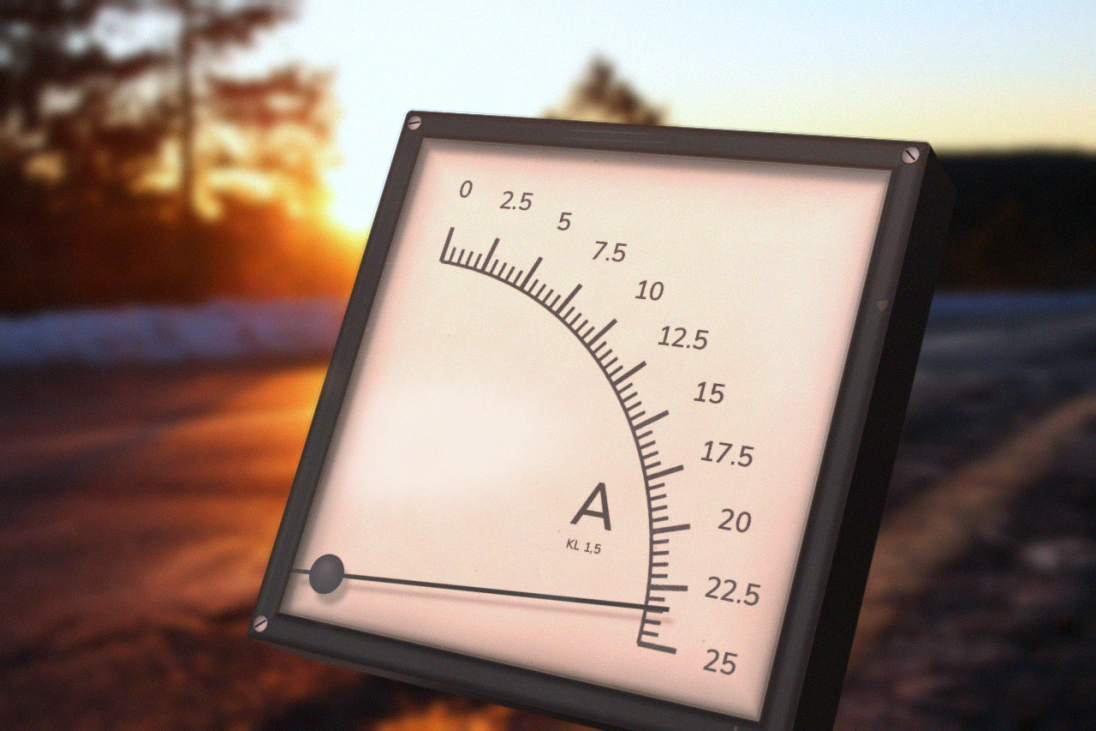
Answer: 23.5 A
